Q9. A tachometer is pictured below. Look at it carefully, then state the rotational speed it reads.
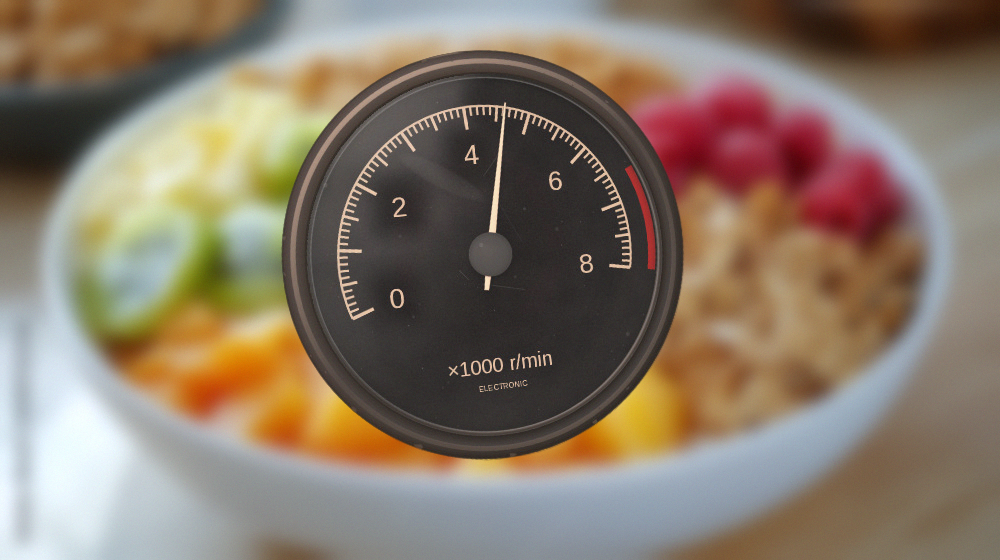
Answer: 4600 rpm
